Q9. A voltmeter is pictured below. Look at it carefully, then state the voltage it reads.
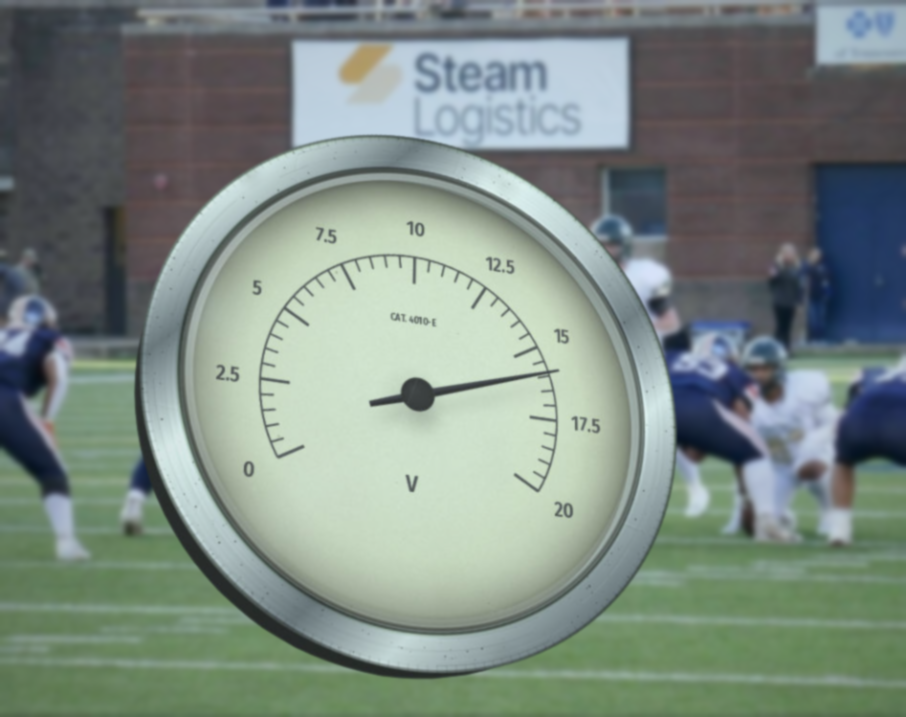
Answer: 16 V
